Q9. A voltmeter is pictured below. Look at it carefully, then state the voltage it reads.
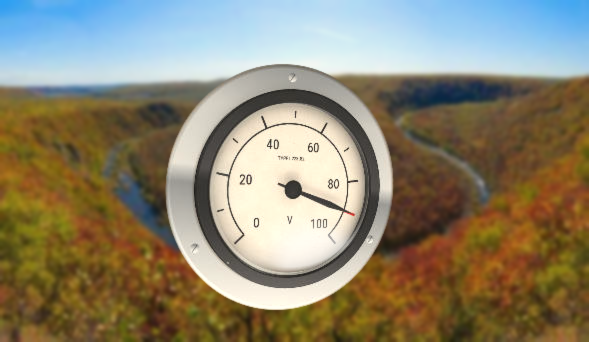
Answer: 90 V
